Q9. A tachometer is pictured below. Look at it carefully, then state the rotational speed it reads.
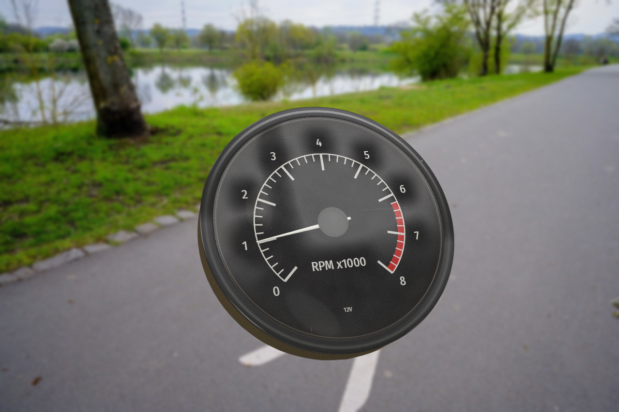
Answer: 1000 rpm
